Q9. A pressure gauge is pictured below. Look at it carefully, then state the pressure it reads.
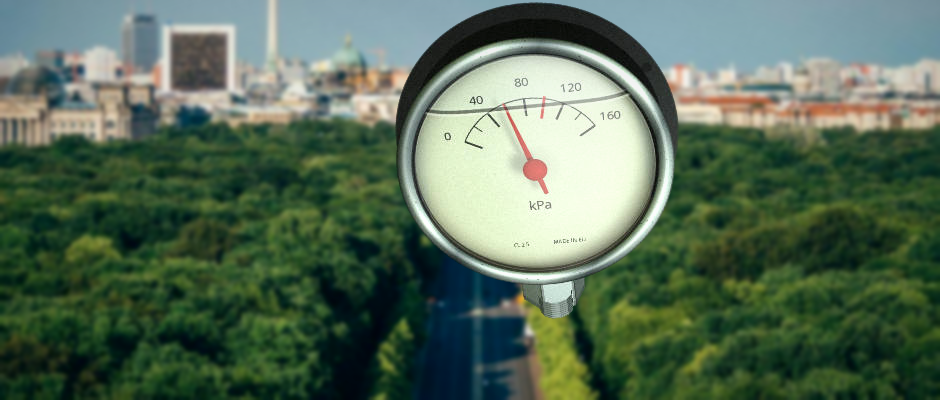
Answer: 60 kPa
